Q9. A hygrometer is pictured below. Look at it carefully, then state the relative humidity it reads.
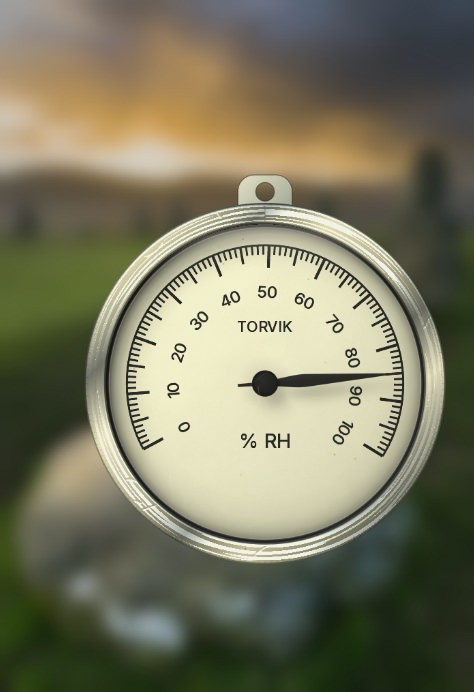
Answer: 85 %
